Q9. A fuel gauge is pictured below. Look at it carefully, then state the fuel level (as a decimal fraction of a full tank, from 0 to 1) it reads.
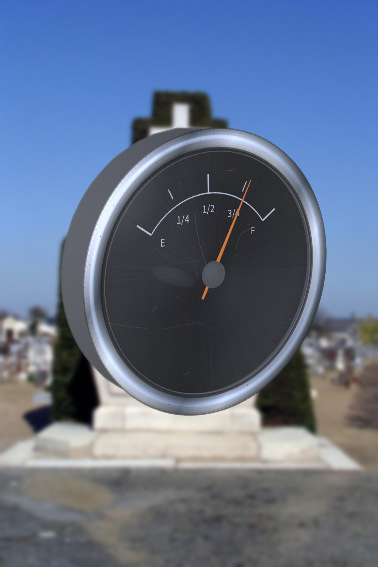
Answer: 0.75
